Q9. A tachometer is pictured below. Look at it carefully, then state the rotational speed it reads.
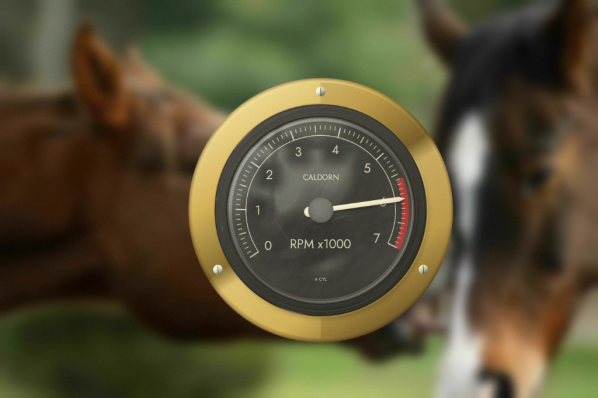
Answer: 6000 rpm
